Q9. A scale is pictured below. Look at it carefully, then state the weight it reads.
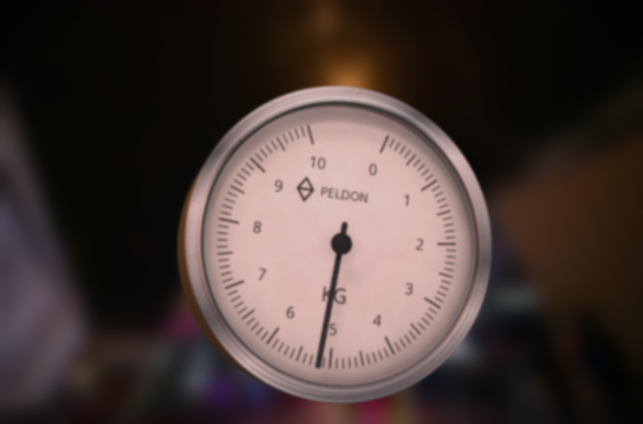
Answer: 5.2 kg
